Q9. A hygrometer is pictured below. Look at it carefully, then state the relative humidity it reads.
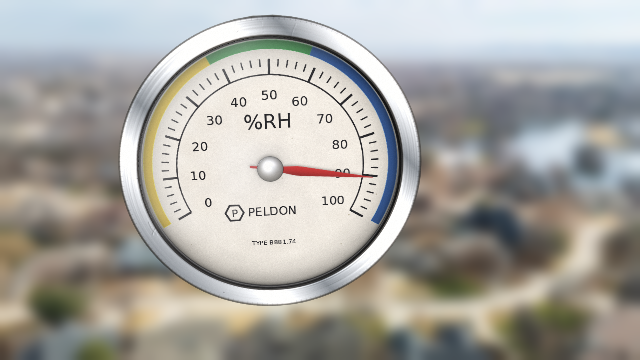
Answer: 90 %
